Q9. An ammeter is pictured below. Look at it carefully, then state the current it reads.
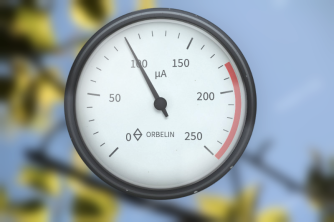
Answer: 100 µA
